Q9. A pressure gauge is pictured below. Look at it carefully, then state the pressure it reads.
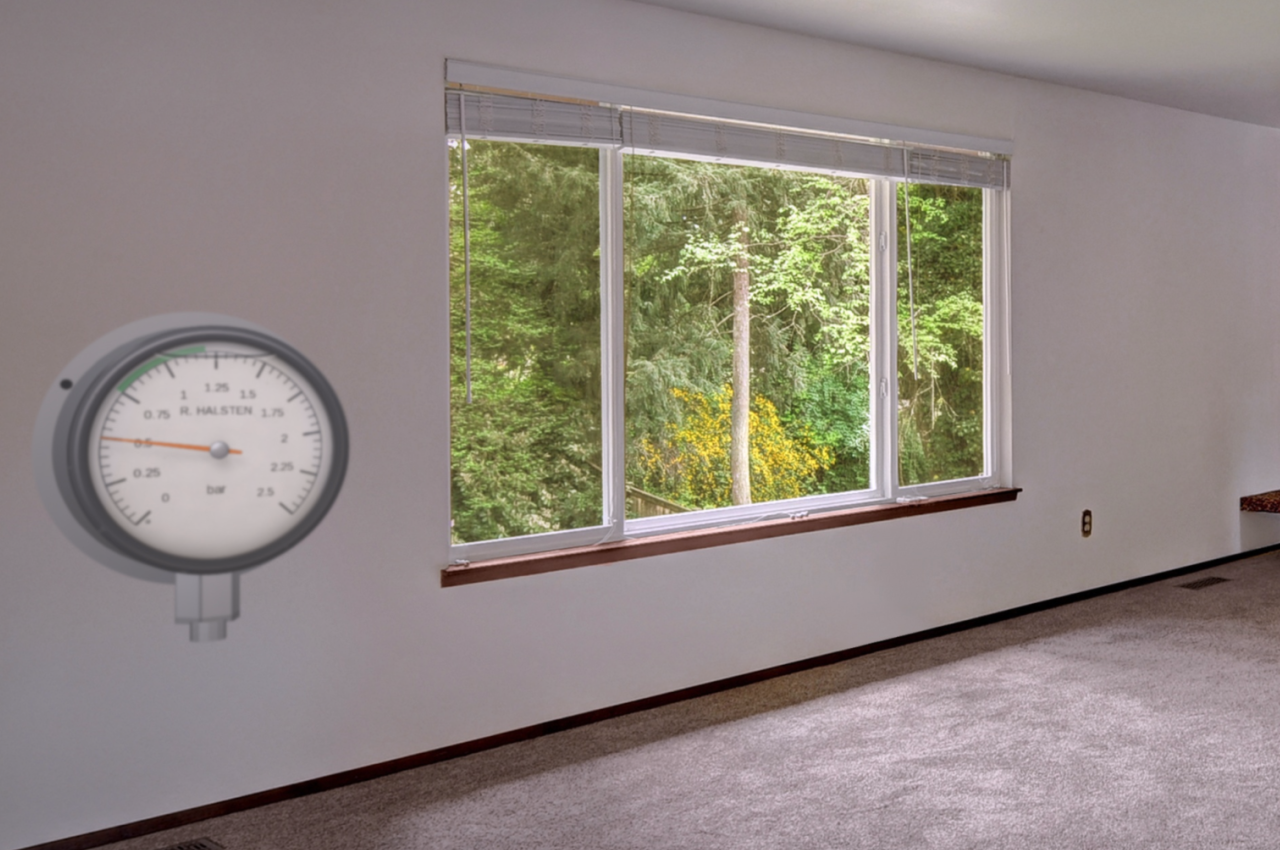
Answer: 0.5 bar
